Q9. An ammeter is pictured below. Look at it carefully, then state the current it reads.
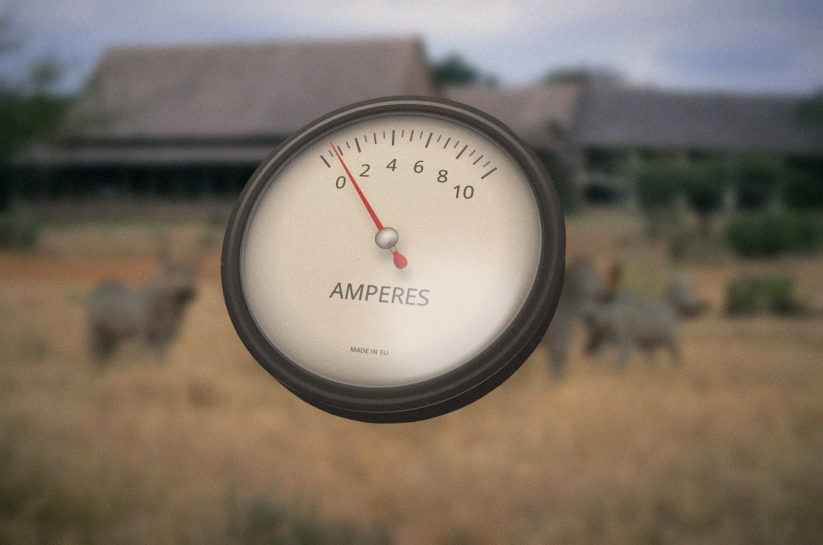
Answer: 0.75 A
